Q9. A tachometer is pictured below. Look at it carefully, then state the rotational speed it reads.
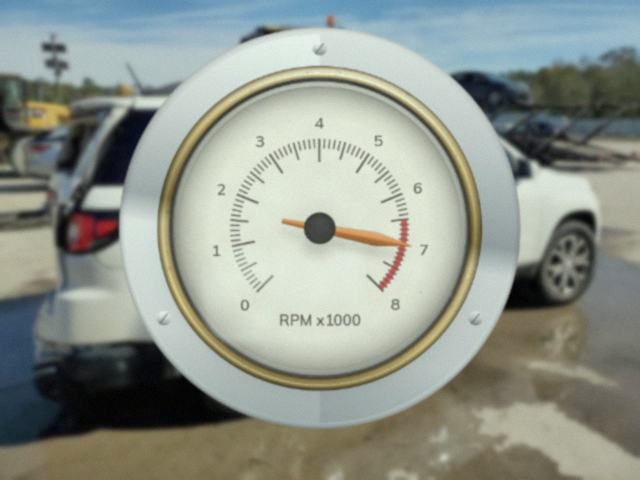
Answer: 7000 rpm
